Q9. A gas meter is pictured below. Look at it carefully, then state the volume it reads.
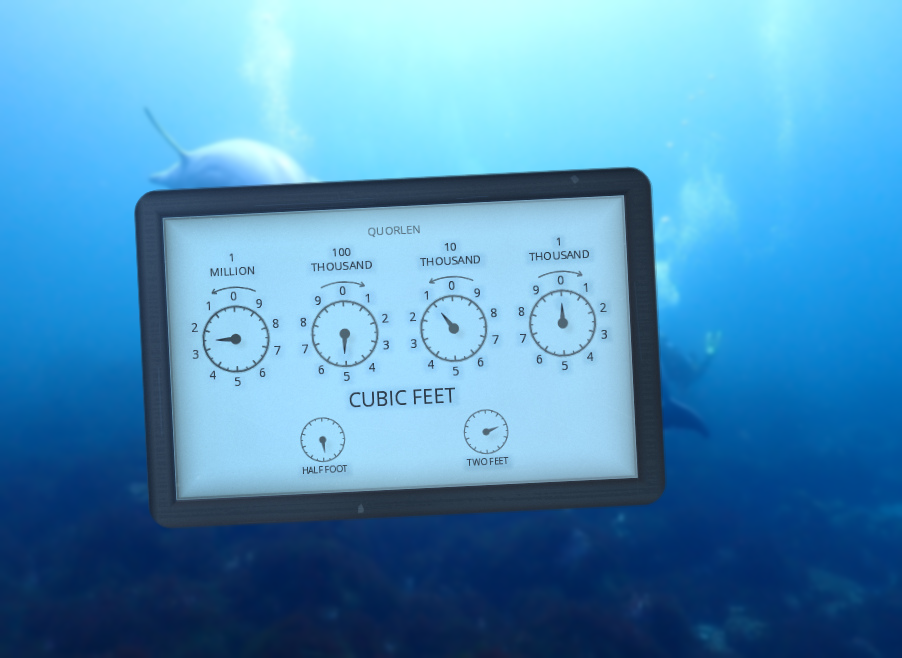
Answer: 251000 ft³
